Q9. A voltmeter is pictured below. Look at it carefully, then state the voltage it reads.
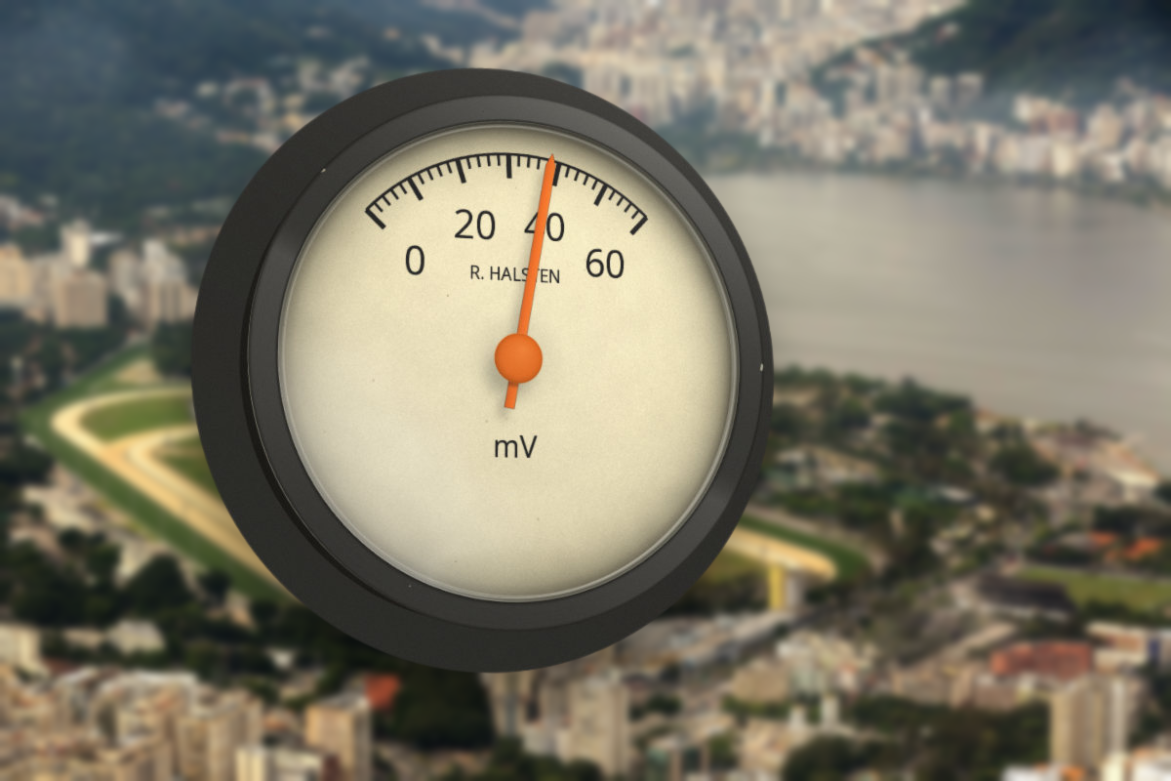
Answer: 38 mV
